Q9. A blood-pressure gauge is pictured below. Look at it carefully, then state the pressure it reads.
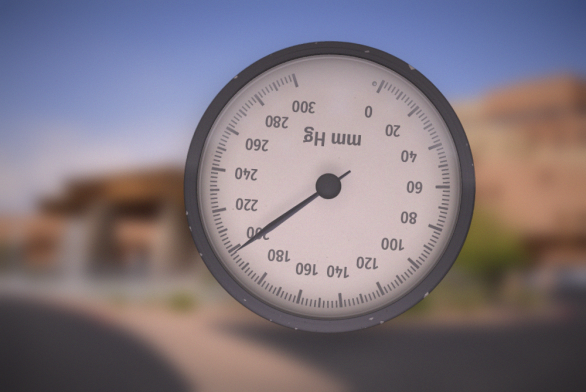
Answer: 198 mmHg
